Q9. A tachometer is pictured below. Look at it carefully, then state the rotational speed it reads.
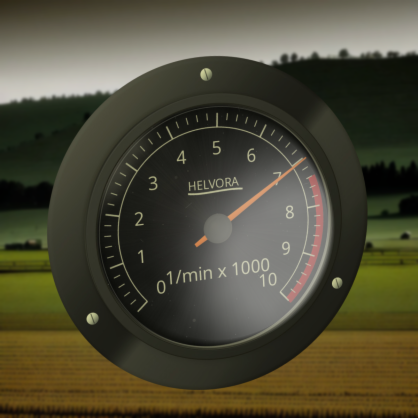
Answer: 7000 rpm
